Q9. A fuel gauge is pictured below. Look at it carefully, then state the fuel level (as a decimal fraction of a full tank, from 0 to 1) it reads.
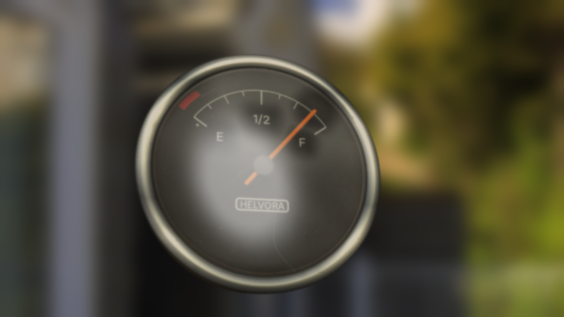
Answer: 0.875
